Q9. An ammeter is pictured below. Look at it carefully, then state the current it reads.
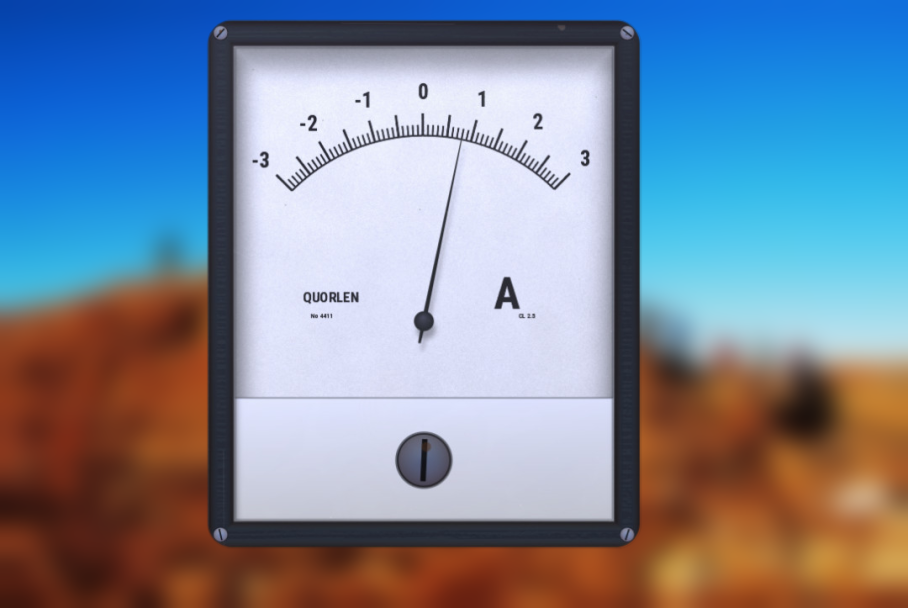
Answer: 0.8 A
